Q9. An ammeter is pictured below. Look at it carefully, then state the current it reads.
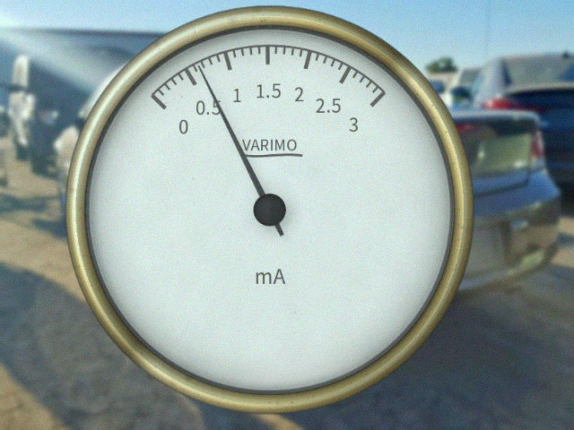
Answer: 0.65 mA
